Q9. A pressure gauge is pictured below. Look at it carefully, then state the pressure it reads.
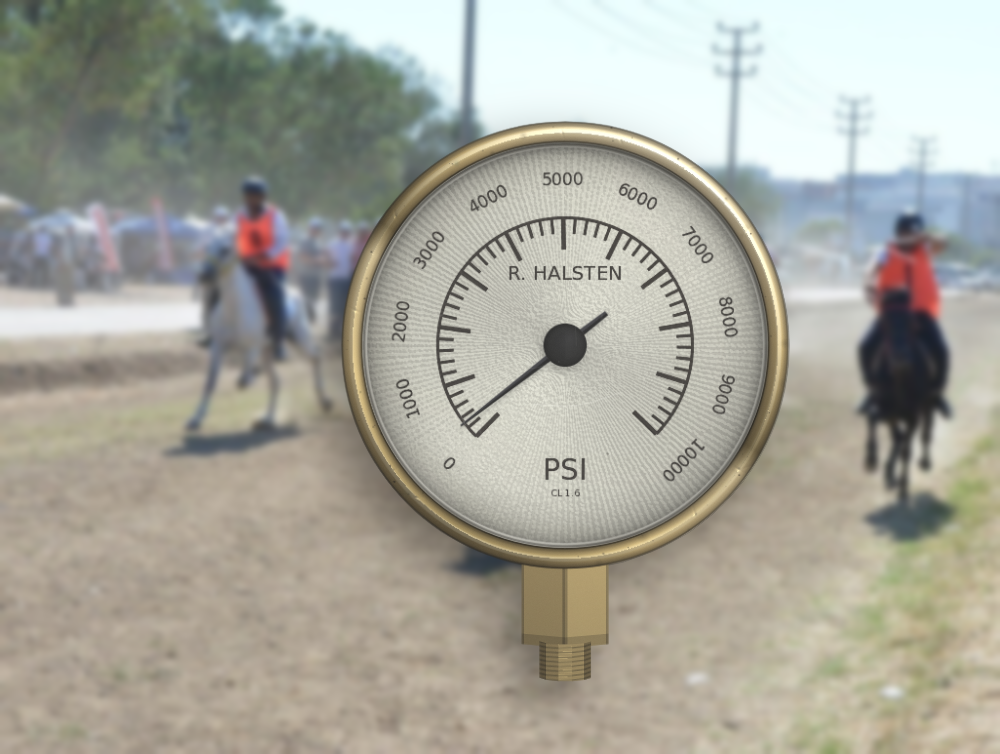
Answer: 300 psi
